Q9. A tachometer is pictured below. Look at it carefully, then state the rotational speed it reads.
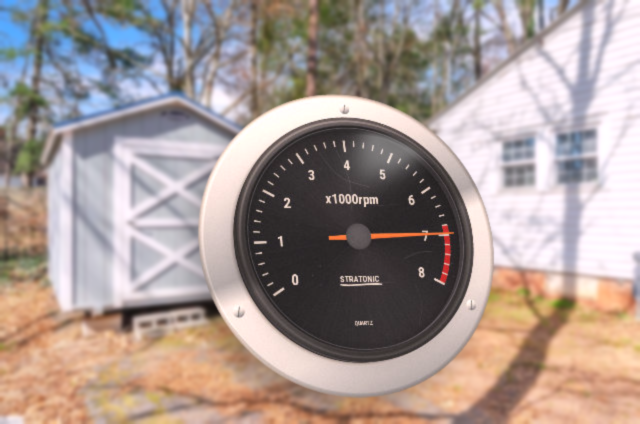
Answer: 7000 rpm
